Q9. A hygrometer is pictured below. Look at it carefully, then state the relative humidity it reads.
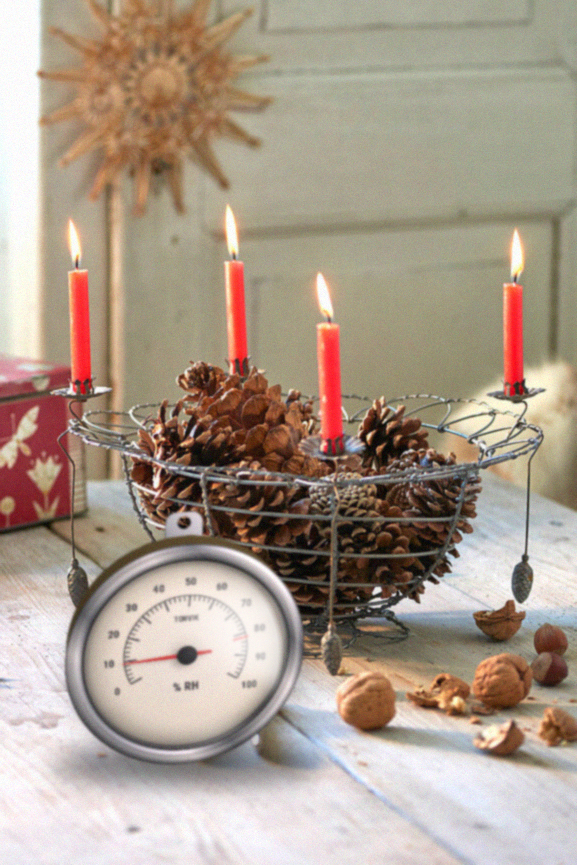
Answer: 10 %
